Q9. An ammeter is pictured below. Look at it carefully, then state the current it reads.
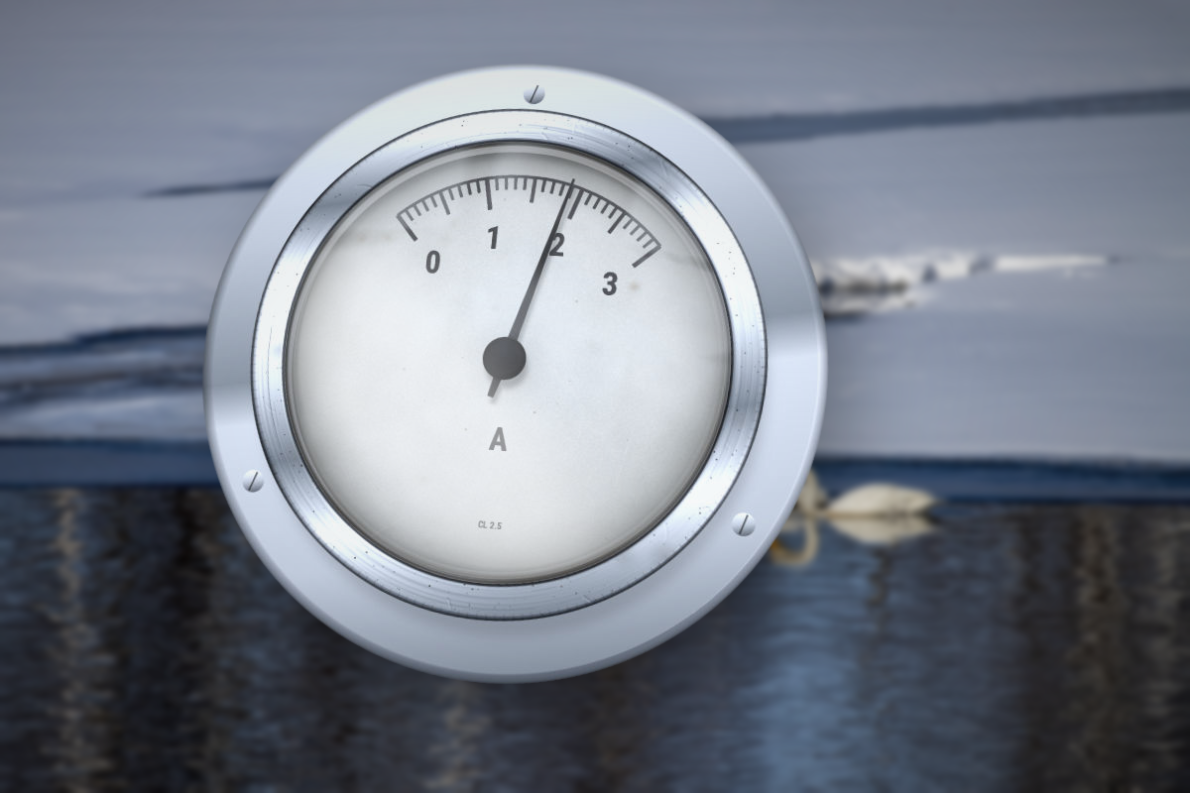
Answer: 1.9 A
